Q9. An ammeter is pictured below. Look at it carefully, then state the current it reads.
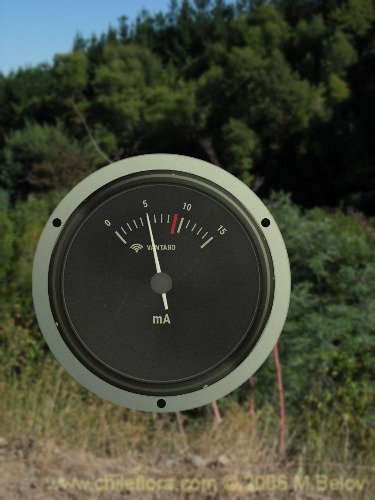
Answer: 5 mA
